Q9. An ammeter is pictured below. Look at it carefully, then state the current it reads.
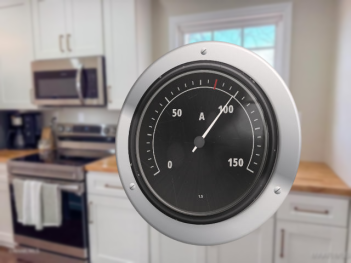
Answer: 100 A
